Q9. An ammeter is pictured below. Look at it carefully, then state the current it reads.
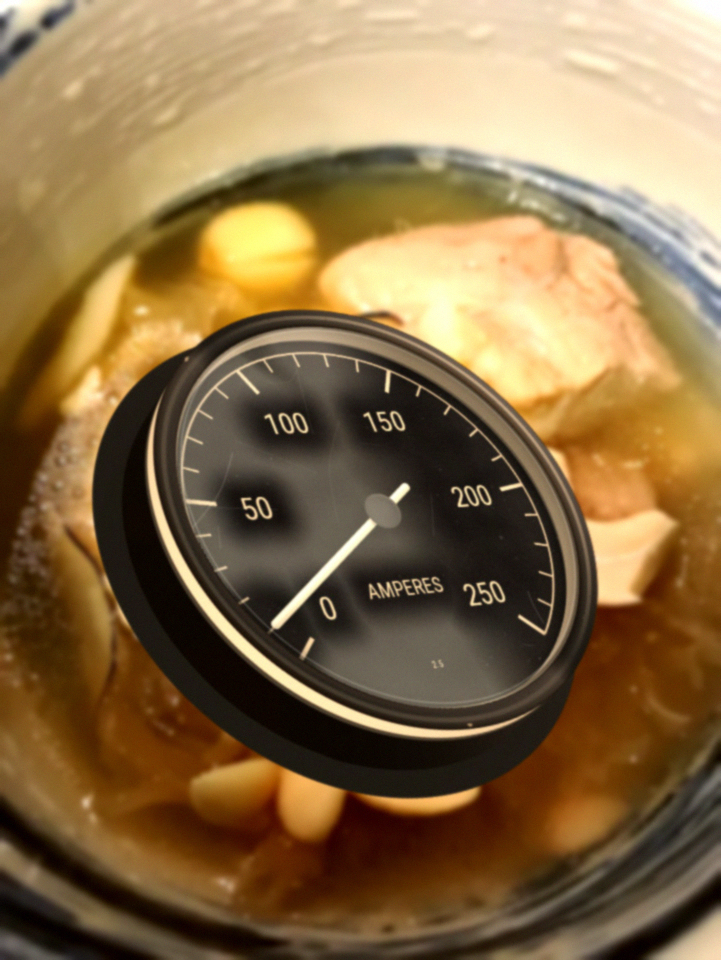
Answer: 10 A
